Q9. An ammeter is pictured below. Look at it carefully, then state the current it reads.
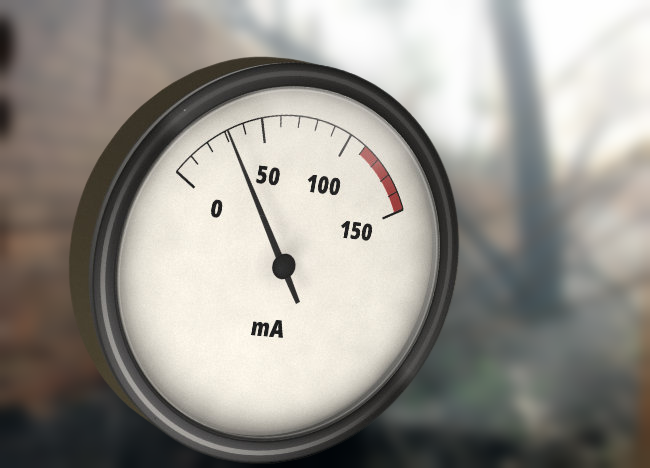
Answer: 30 mA
